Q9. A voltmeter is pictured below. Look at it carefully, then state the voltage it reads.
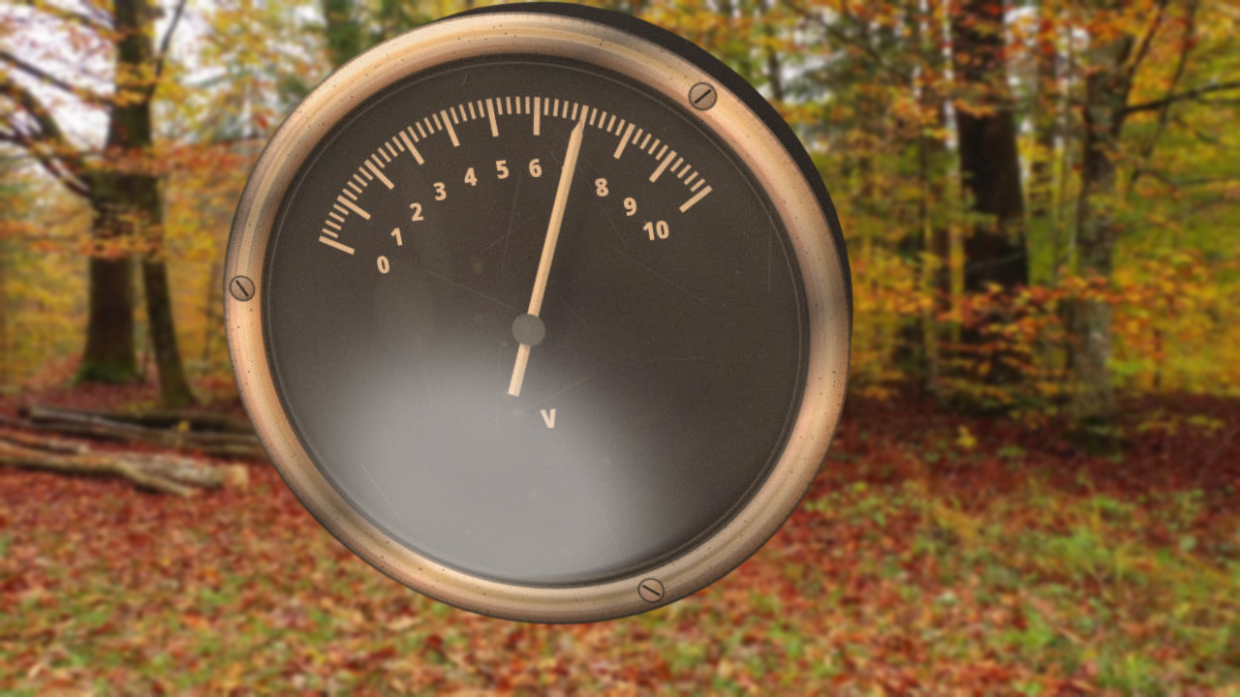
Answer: 7 V
